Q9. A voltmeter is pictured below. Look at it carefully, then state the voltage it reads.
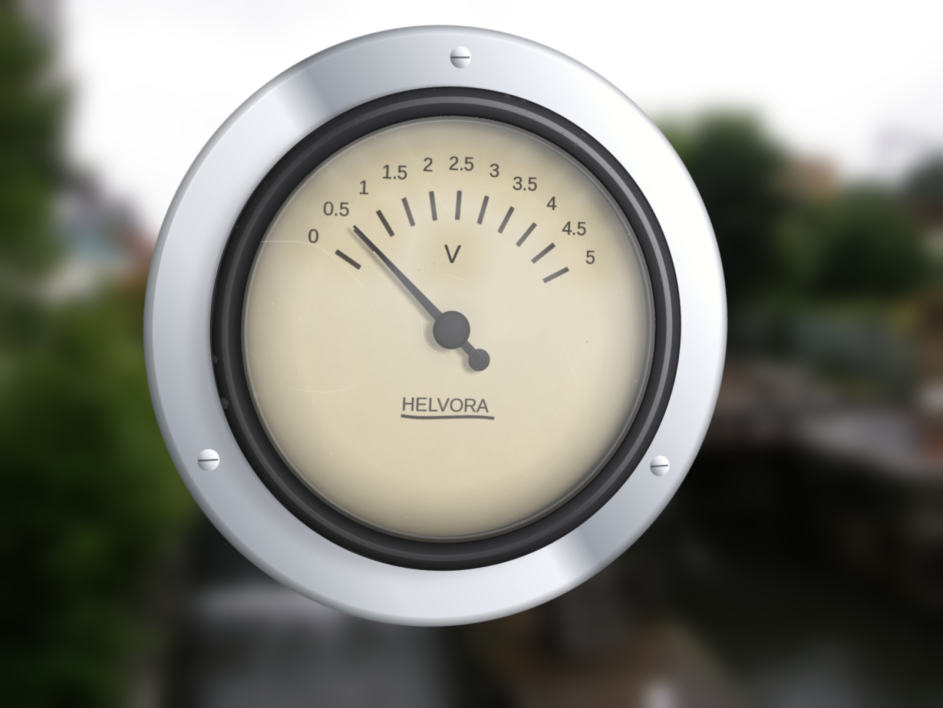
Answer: 0.5 V
